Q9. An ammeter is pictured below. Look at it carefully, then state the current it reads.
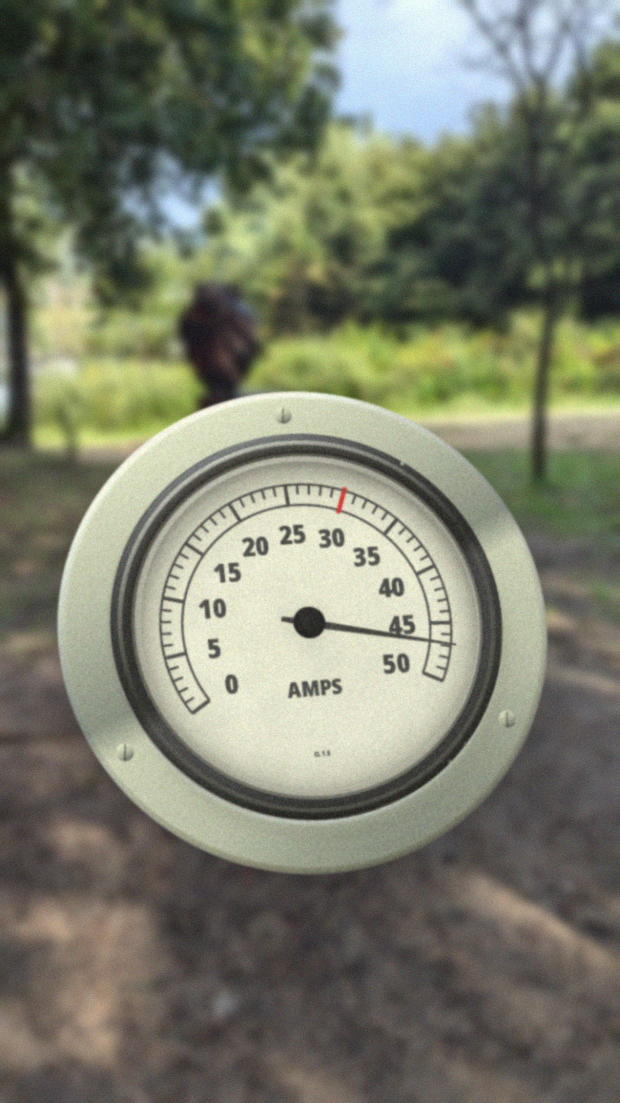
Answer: 47 A
